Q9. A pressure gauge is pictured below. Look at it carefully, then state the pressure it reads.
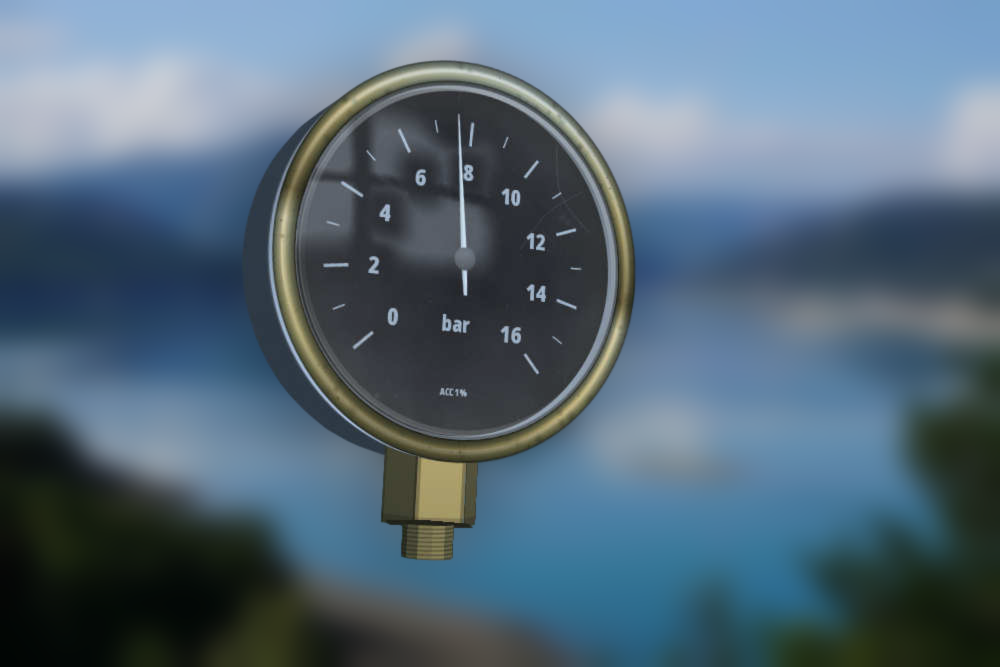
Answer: 7.5 bar
